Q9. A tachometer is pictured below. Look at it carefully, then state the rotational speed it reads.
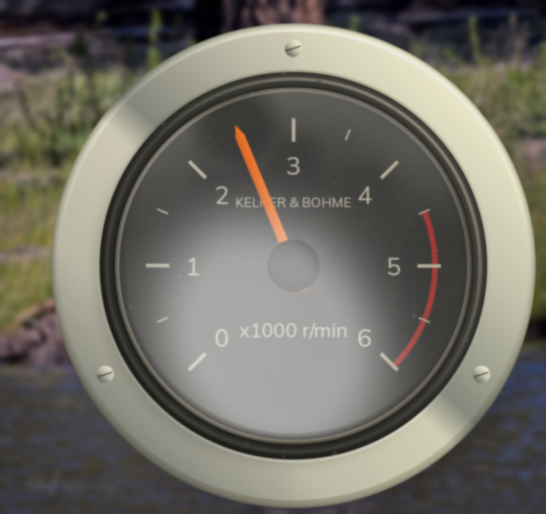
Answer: 2500 rpm
